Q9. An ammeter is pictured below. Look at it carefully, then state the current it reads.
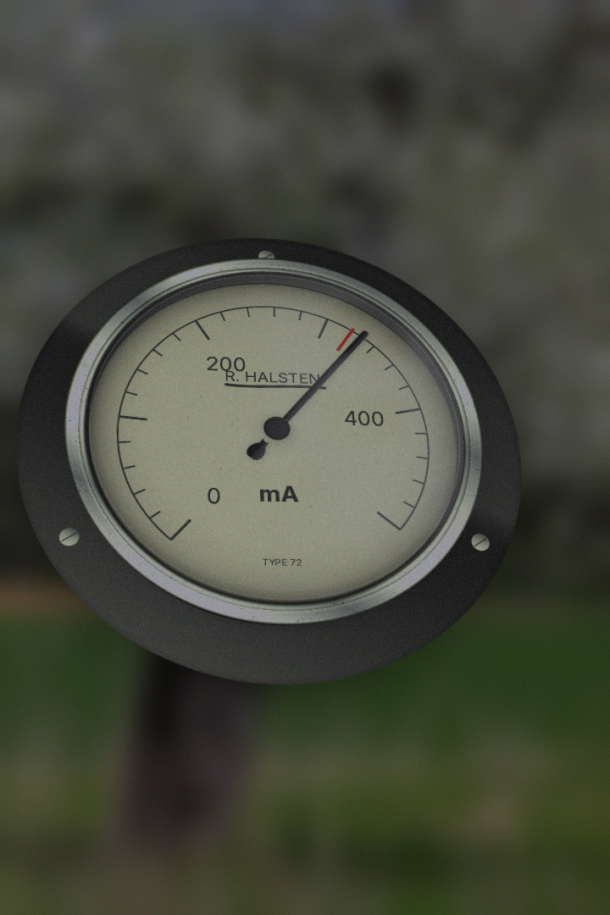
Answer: 330 mA
